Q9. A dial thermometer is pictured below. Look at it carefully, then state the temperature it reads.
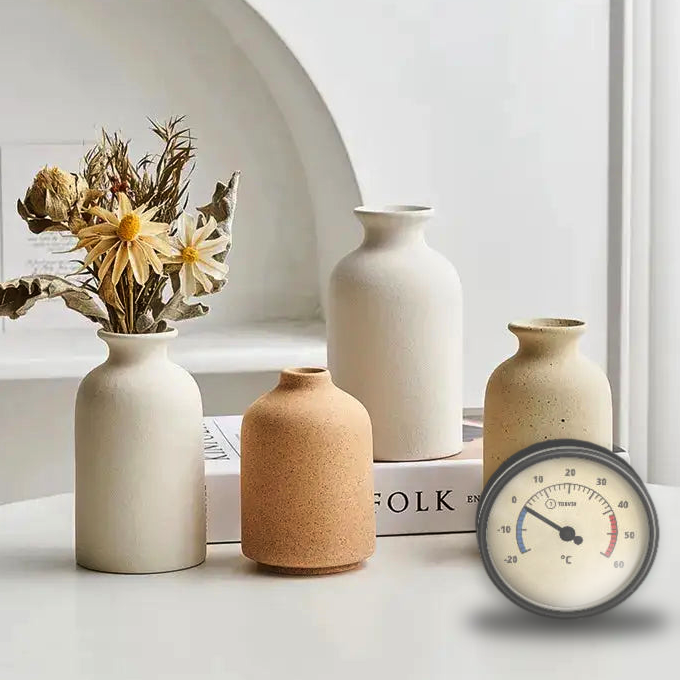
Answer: 0 °C
